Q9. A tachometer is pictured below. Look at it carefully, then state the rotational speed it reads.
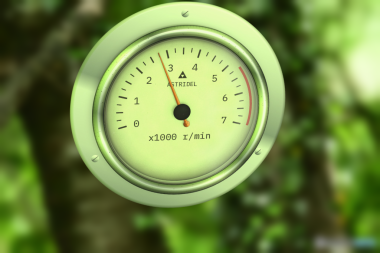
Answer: 2750 rpm
